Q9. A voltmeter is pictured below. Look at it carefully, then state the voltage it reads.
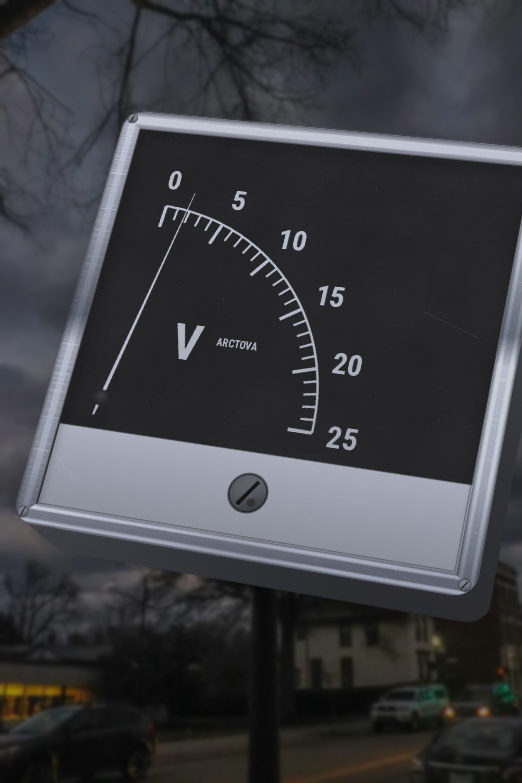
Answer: 2 V
